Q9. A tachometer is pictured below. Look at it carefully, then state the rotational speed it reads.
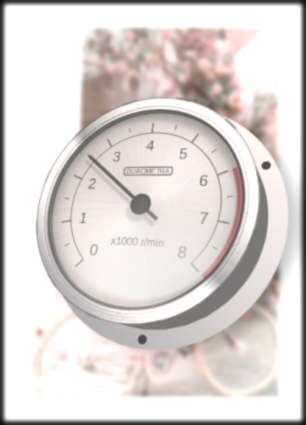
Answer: 2500 rpm
